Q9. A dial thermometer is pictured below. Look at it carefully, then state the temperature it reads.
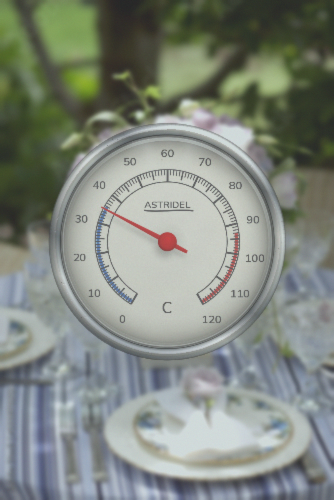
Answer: 35 °C
